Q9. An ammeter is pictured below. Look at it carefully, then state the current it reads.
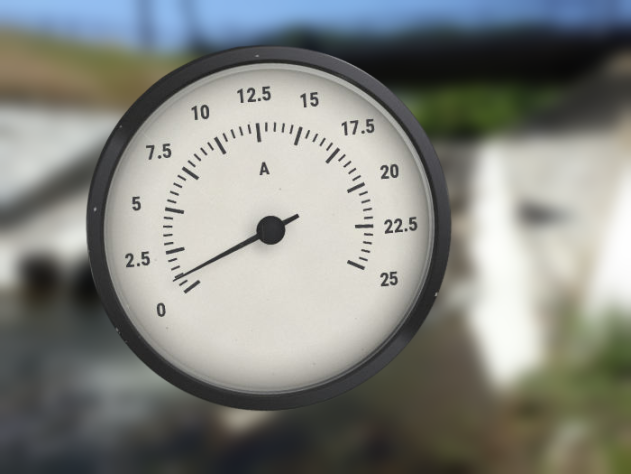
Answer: 1 A
